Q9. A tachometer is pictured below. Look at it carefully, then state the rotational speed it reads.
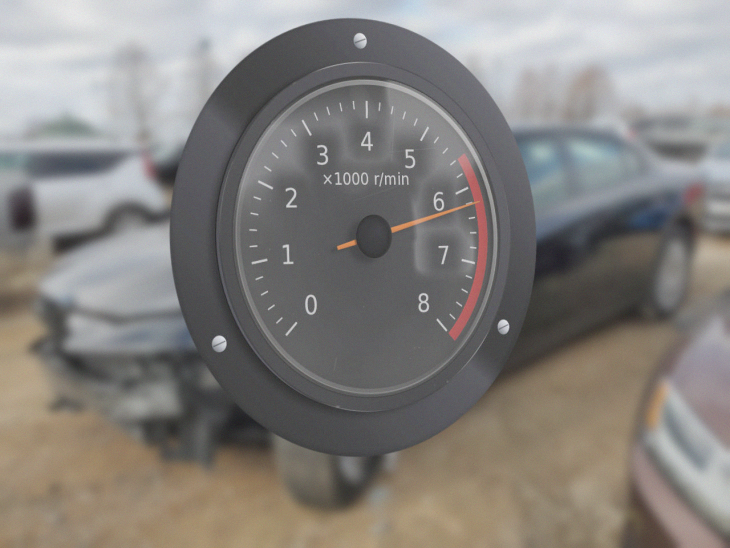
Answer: 6200 rpm
